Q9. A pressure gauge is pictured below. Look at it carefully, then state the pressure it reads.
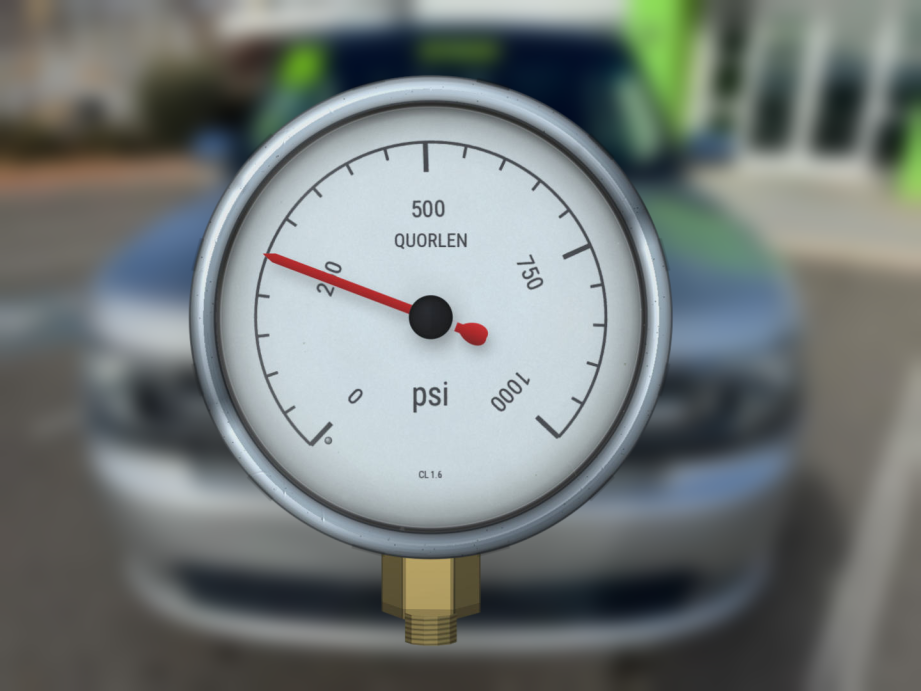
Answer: 250 psi
